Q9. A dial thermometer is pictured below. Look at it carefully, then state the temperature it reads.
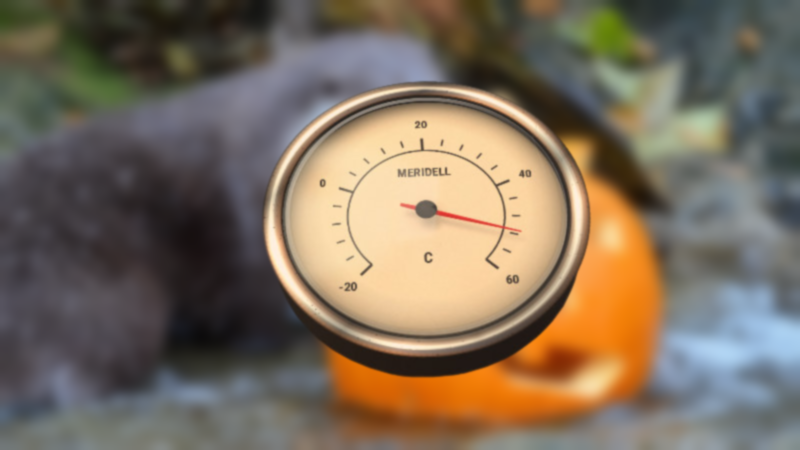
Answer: 52 °C
